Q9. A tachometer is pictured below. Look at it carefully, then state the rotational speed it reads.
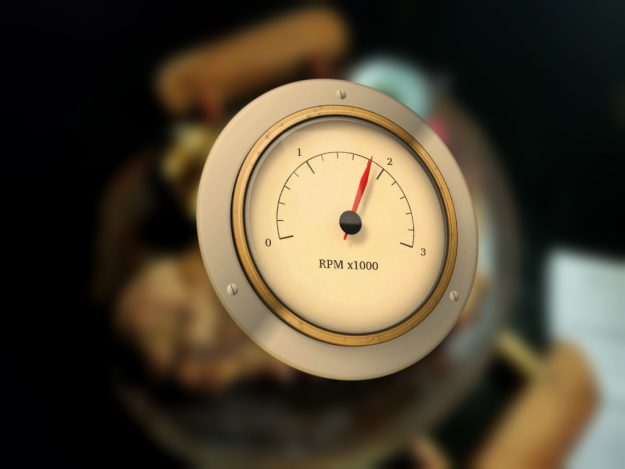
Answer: 1800 rpm
